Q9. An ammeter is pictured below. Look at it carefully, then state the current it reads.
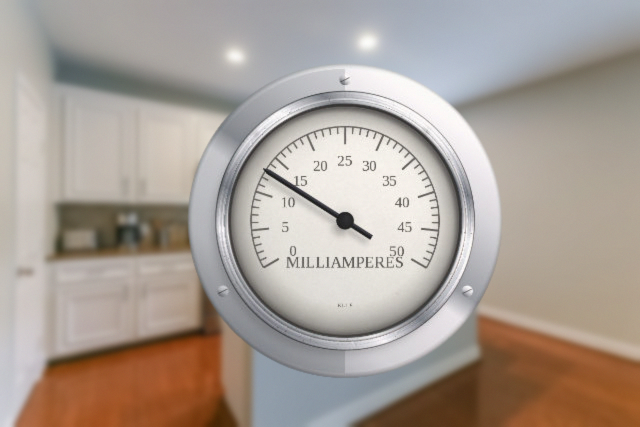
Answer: 13 mA
